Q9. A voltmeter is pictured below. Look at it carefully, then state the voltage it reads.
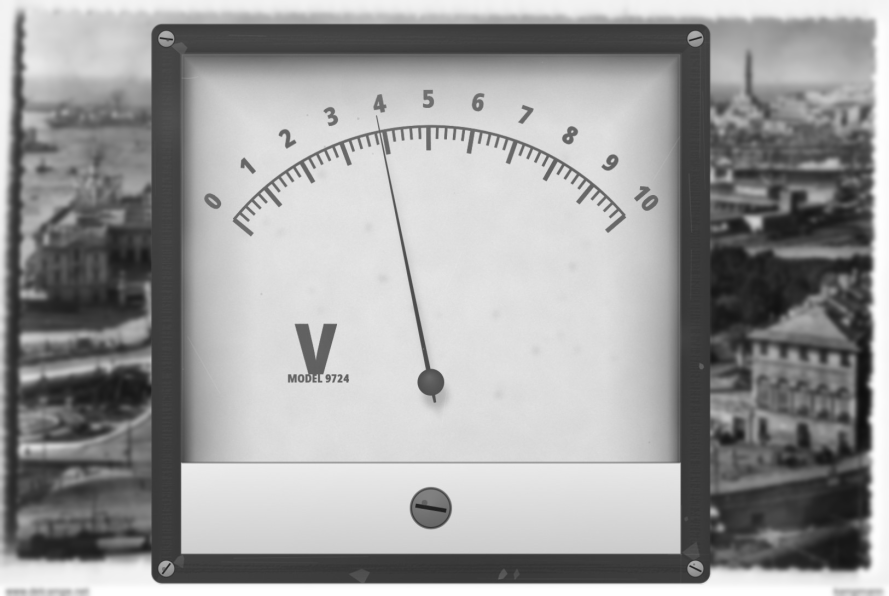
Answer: 3.9 V
